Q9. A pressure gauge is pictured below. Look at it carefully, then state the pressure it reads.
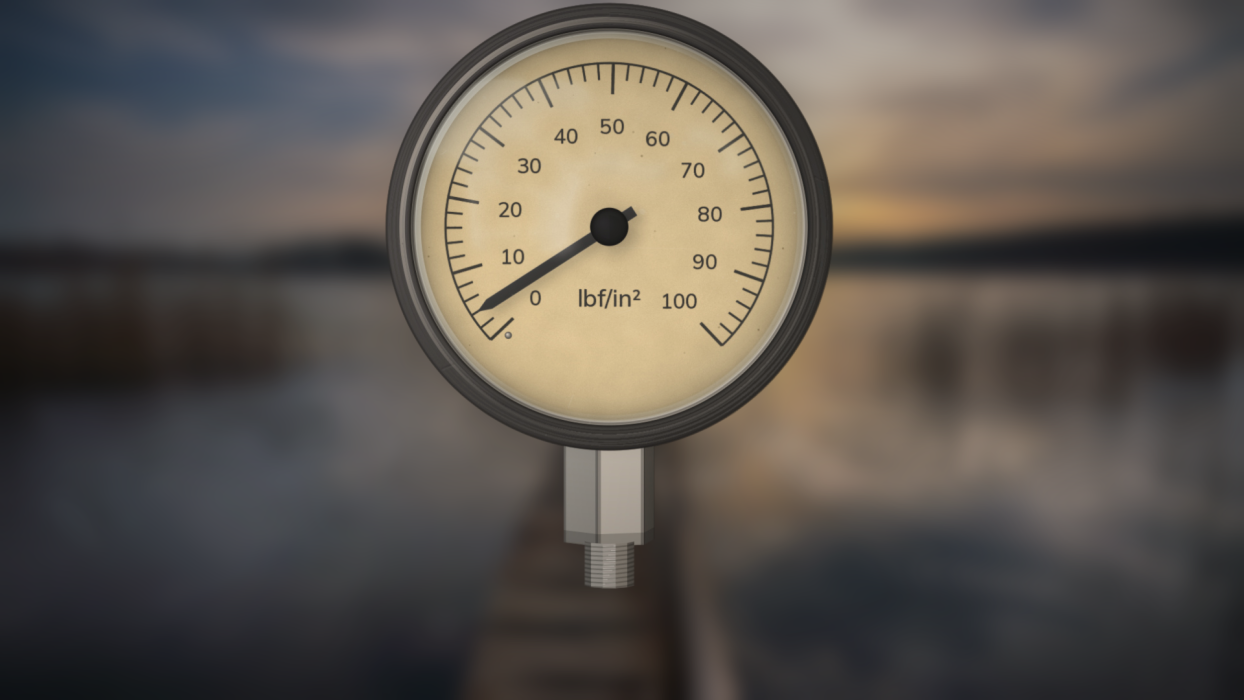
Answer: 4 psi
